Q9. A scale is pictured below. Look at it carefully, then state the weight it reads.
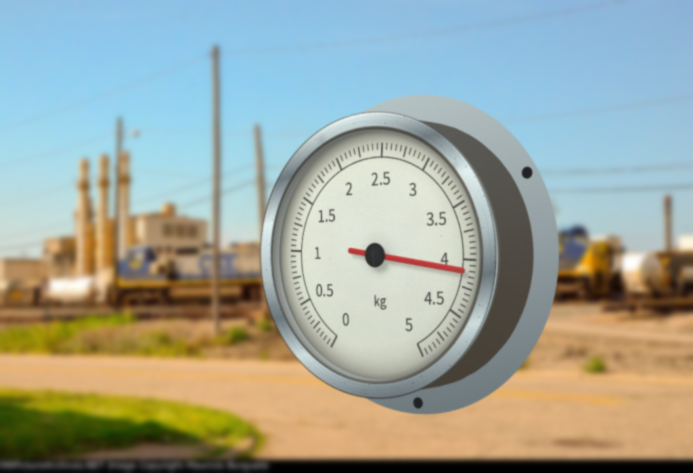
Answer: 4.1 kg
